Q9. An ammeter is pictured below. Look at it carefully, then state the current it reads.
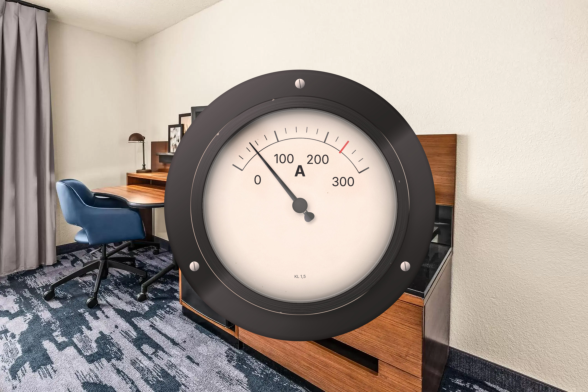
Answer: 50 A
